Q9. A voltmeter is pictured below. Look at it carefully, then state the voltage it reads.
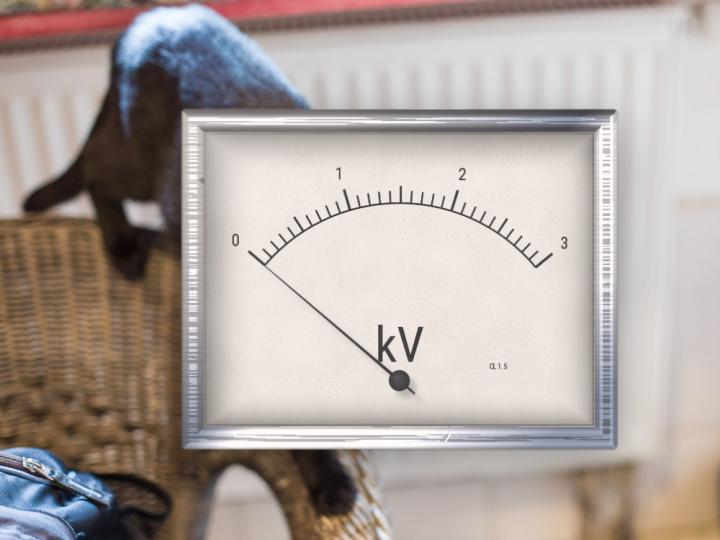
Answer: 0 kV
